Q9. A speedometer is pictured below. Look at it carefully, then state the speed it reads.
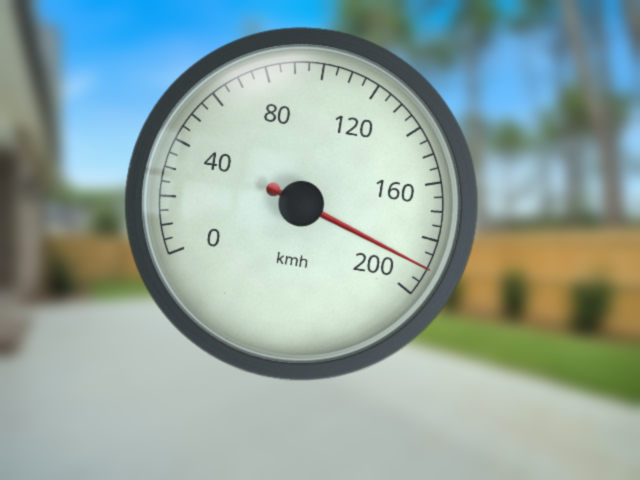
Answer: 190 km/h
